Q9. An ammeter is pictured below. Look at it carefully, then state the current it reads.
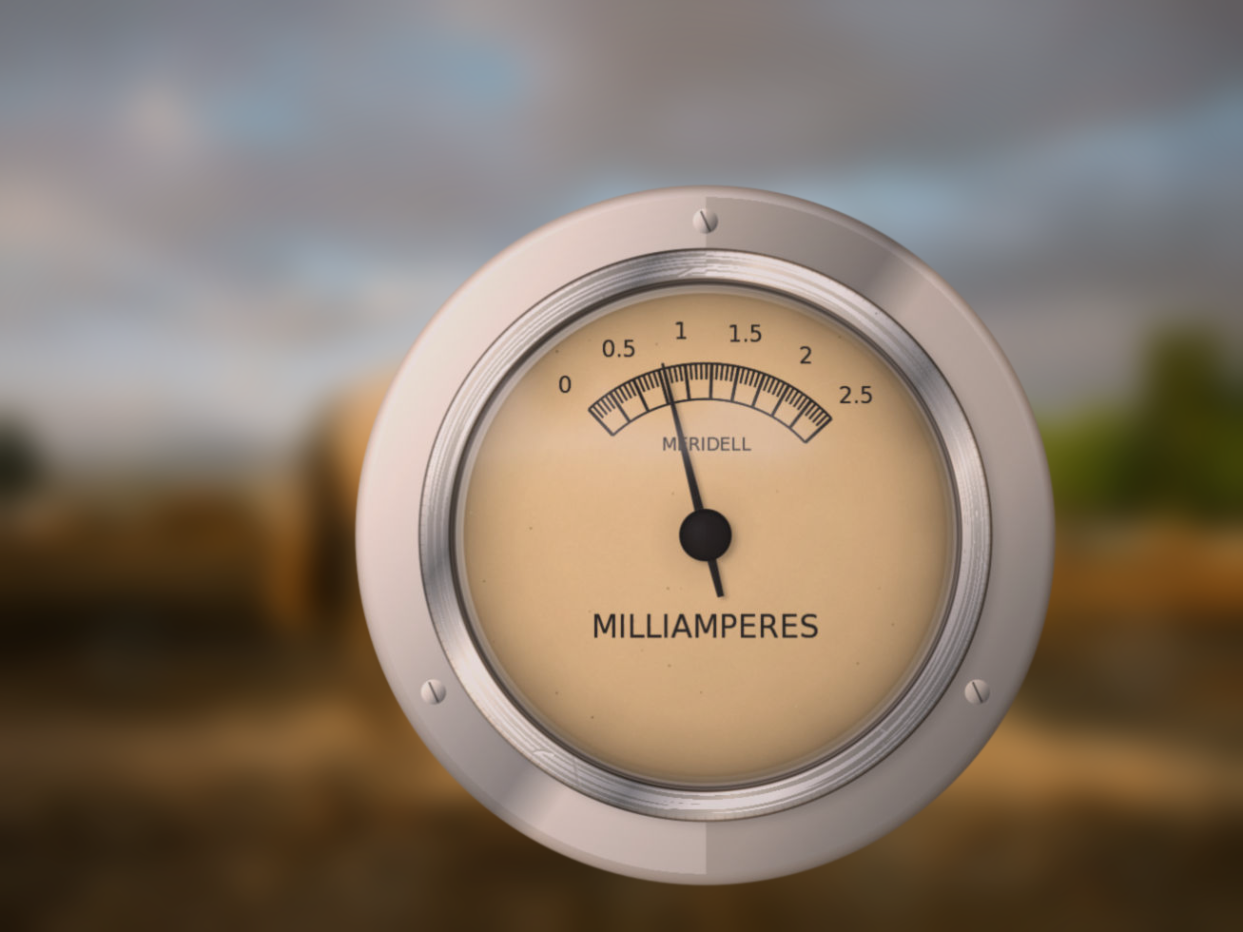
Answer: 0.8 mA
